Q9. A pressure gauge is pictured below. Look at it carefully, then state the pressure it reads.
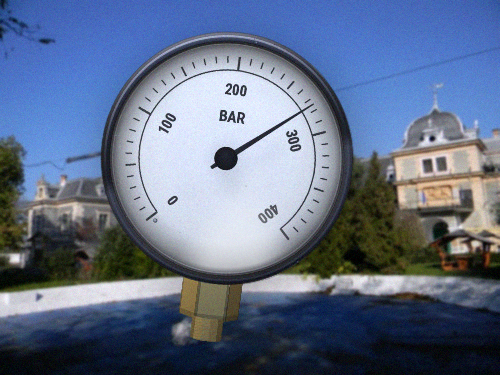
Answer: 275 bar
